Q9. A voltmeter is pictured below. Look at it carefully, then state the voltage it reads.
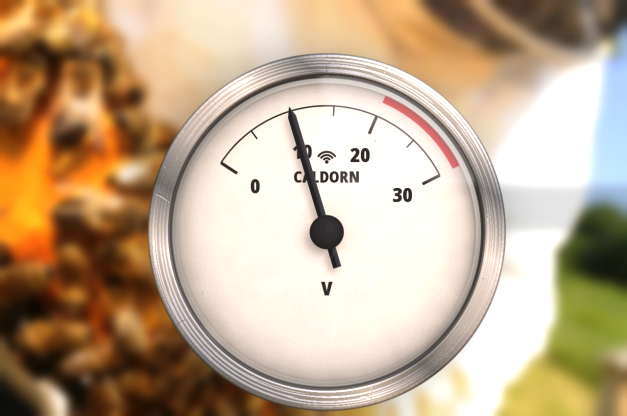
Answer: 10 V
